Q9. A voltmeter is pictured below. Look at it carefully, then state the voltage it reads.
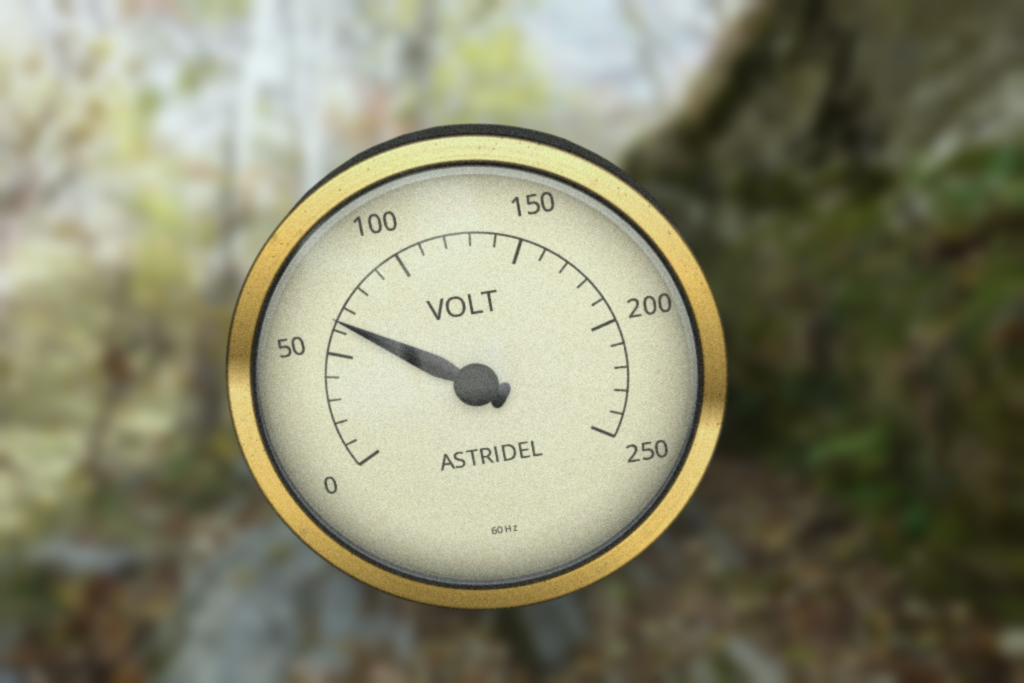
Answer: 65 V
